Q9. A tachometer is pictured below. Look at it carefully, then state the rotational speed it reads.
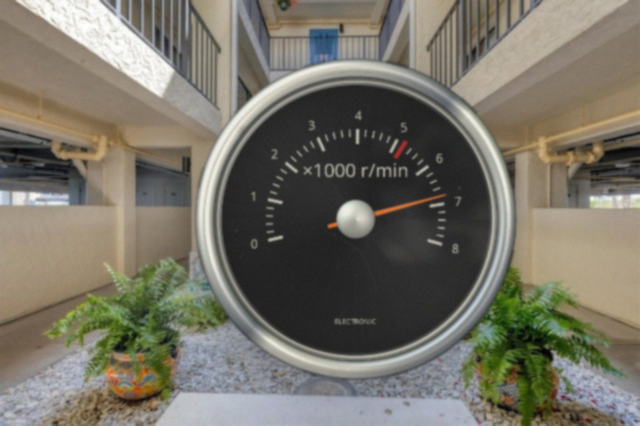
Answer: 6800 rpm
